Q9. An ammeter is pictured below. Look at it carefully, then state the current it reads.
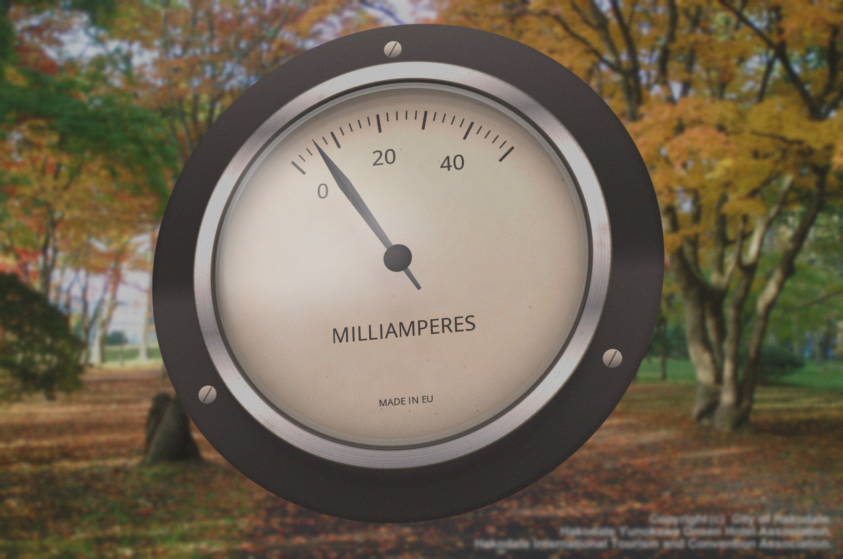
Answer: 6 mA
